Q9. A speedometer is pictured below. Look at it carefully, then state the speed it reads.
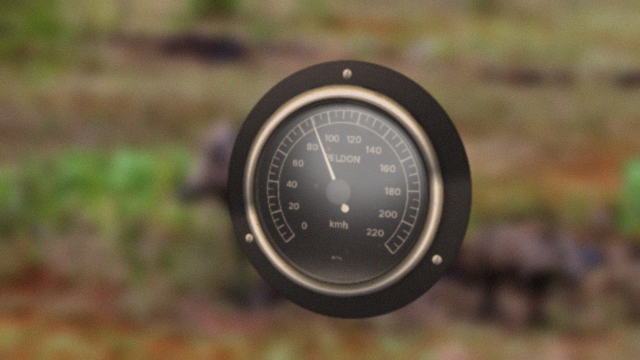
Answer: 90 km/h
